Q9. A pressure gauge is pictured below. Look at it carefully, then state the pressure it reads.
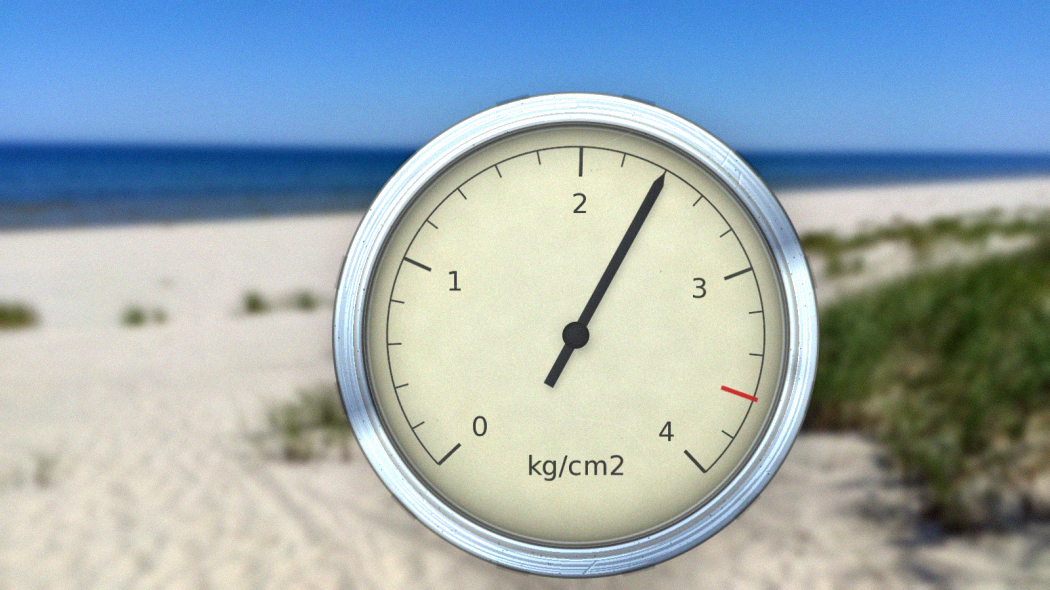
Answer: 2.4 kg/cm²
